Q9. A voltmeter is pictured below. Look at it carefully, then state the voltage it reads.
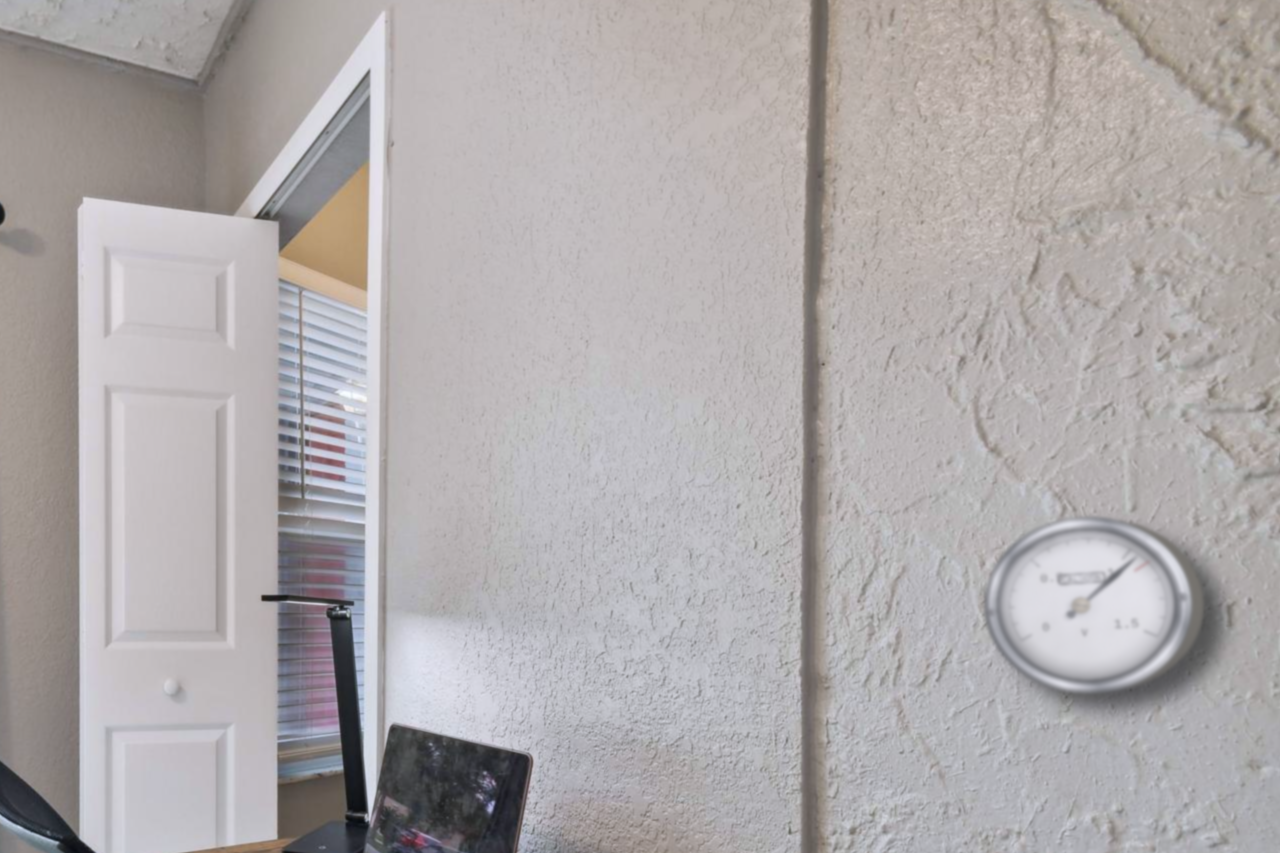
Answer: 1.05 V
